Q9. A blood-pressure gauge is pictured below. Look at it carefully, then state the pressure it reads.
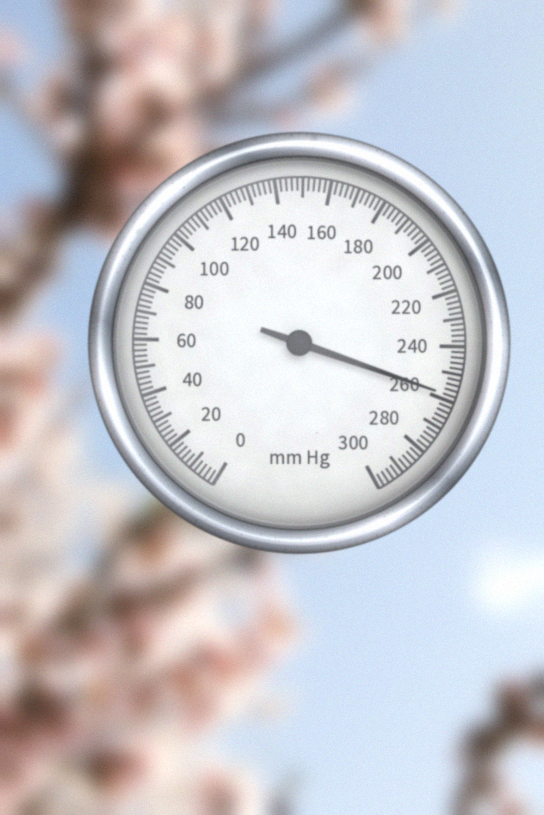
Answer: 258 mmHg
